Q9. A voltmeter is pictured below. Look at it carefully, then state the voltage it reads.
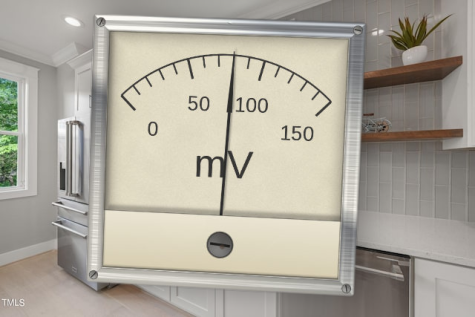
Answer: 80 mV
